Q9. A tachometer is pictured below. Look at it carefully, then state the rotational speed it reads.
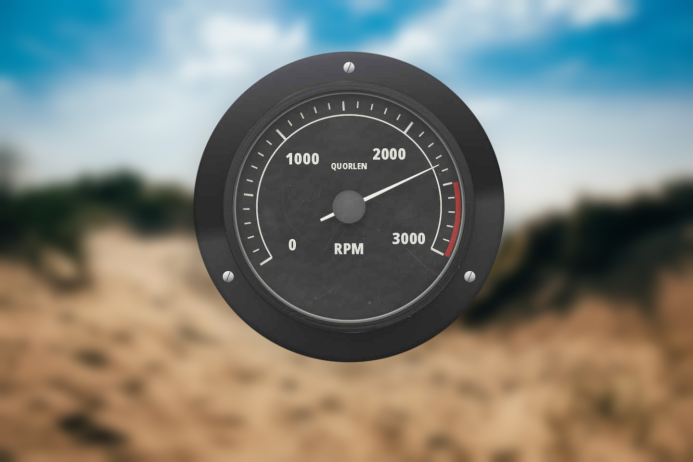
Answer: 2350 rpm
